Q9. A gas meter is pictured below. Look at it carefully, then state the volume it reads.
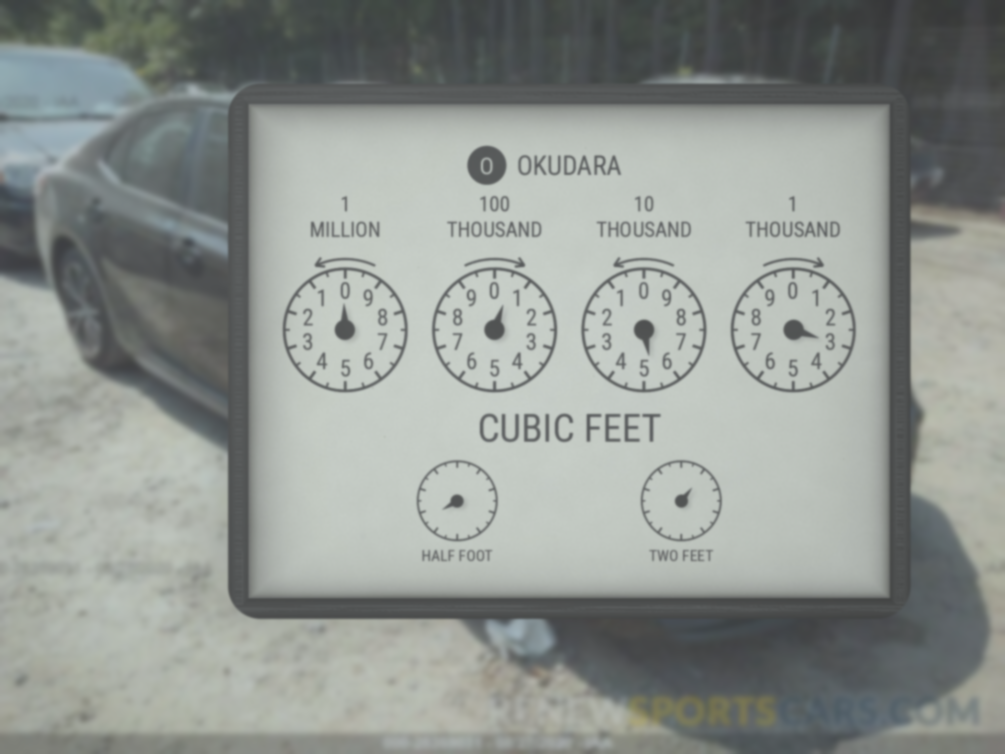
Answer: 5300 ft³
